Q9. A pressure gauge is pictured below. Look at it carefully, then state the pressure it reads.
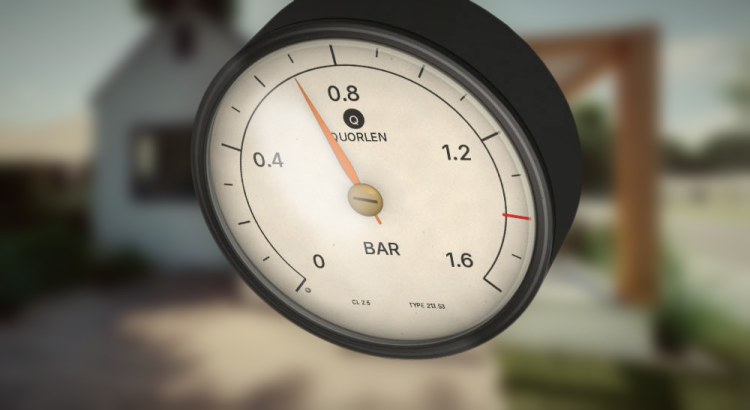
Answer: 0.7 bar
